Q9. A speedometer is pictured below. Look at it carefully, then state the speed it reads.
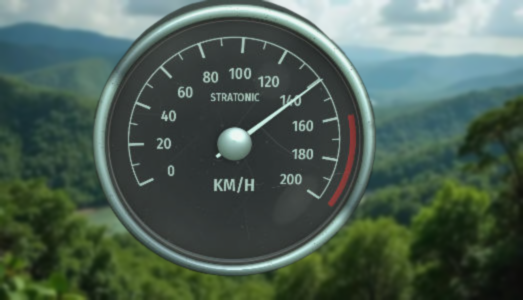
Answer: 140 km/h
